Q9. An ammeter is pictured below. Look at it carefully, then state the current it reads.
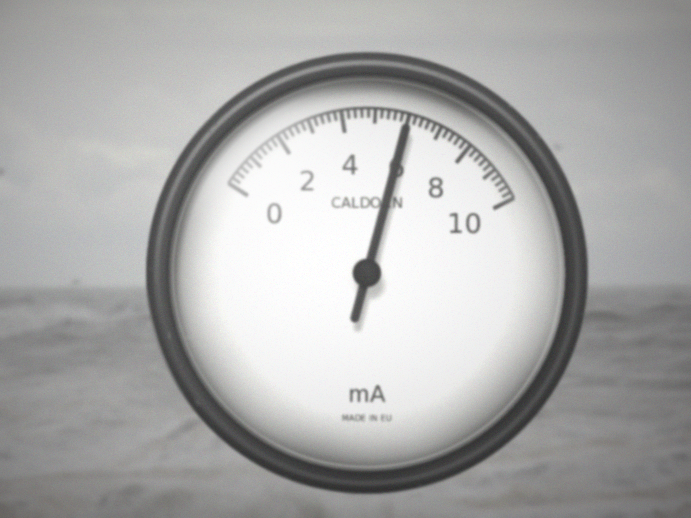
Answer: 6 mA
